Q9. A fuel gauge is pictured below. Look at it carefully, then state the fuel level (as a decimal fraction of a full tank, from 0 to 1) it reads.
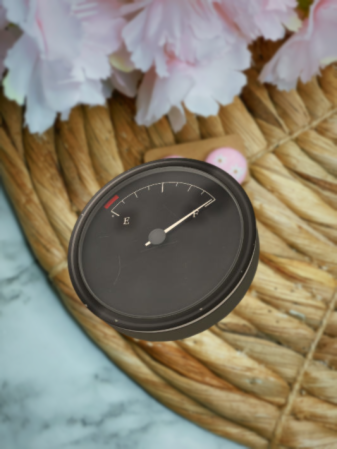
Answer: 1
